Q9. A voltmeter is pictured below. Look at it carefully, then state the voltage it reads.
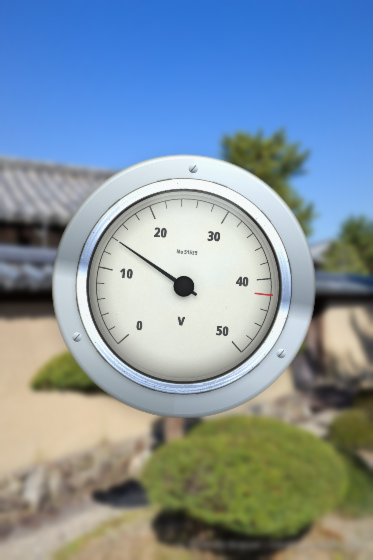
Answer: 14 V
